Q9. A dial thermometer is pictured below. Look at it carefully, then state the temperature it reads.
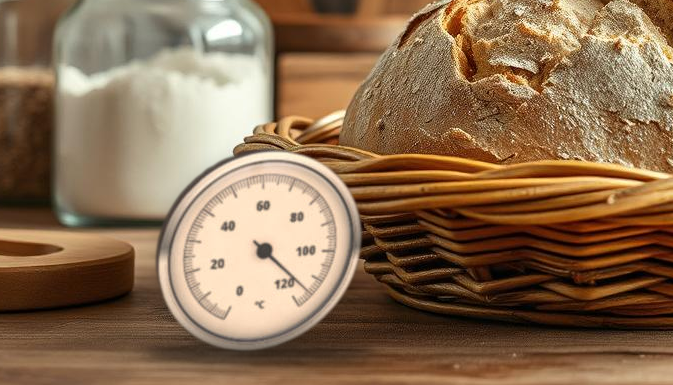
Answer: 115 °C
